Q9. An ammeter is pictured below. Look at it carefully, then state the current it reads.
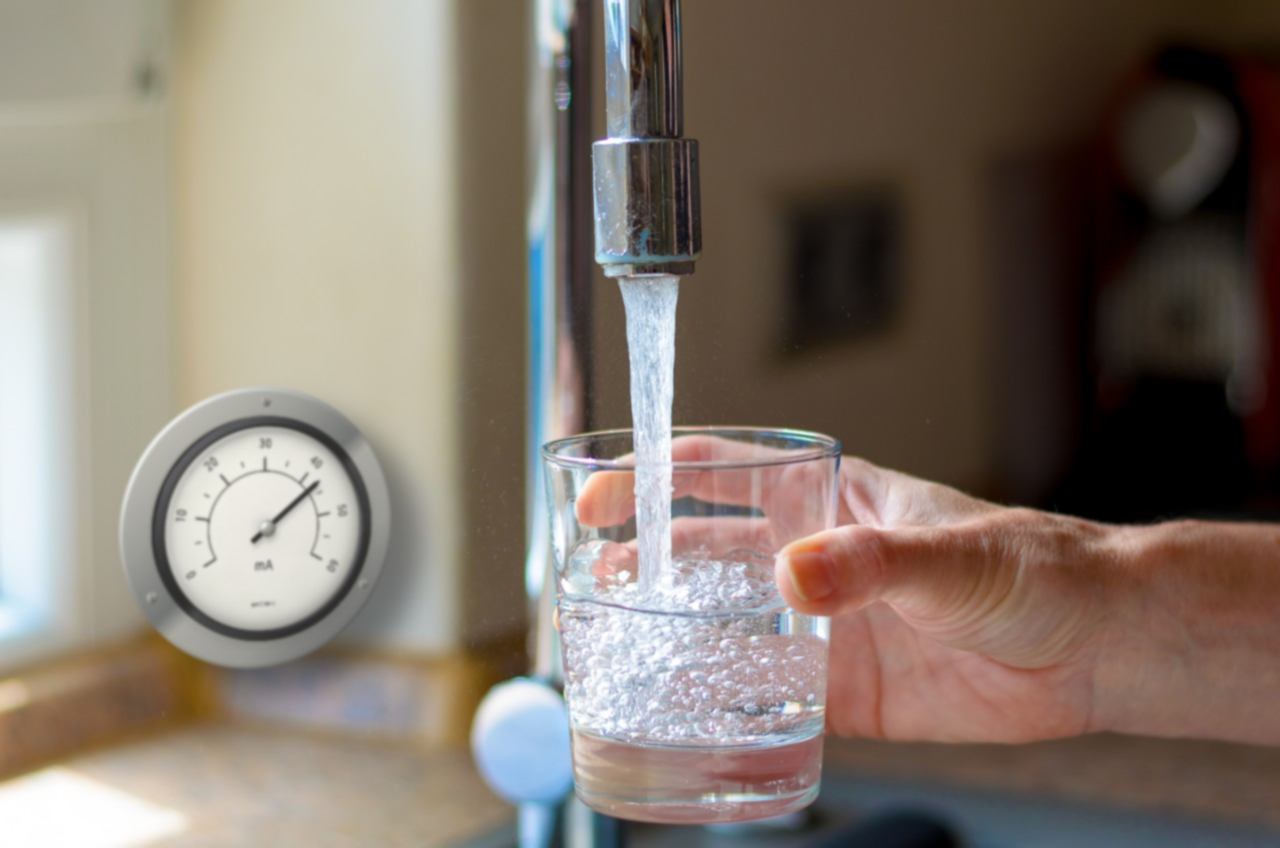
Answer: 42.5 mA
